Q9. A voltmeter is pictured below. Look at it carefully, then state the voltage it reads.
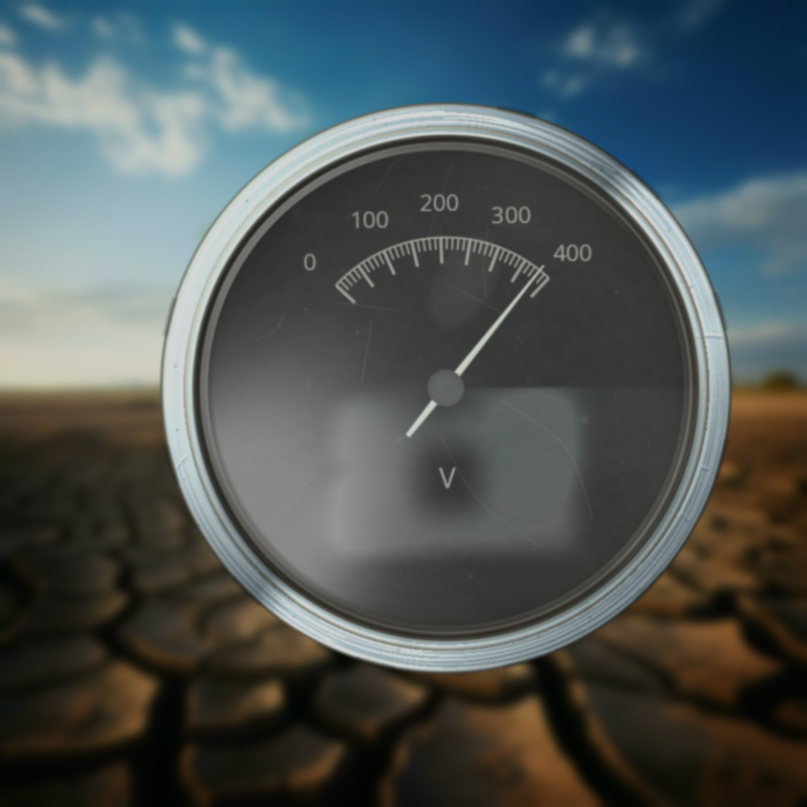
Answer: 380 V
